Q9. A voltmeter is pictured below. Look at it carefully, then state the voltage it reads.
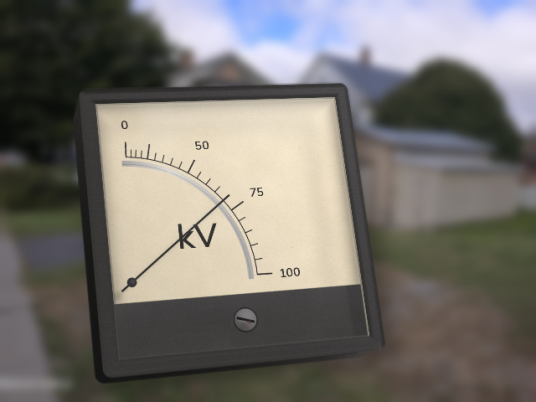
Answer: 70 kV
